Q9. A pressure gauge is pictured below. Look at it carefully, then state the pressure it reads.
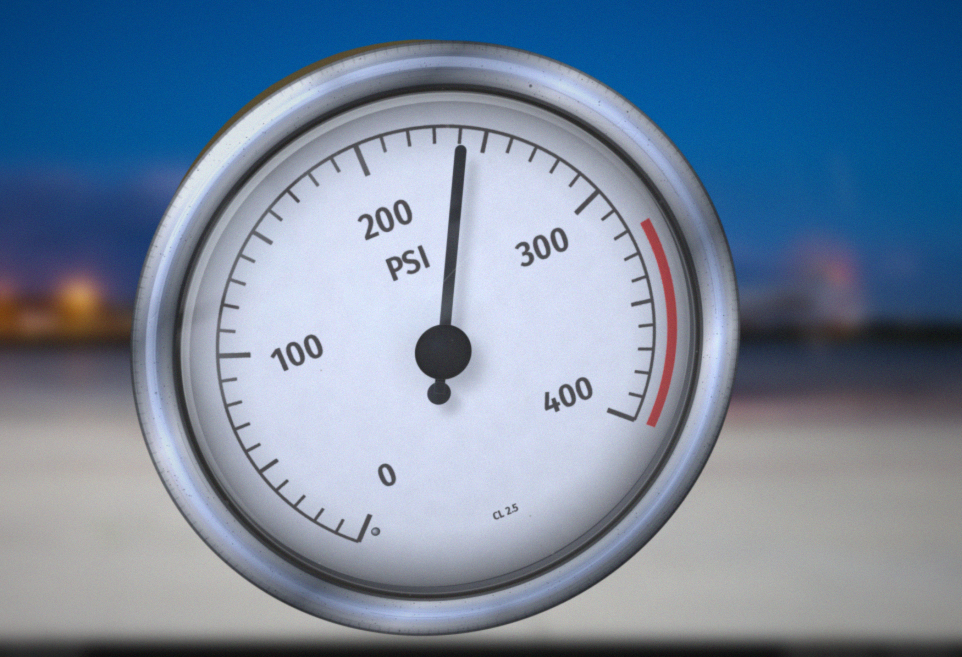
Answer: 240 psi
